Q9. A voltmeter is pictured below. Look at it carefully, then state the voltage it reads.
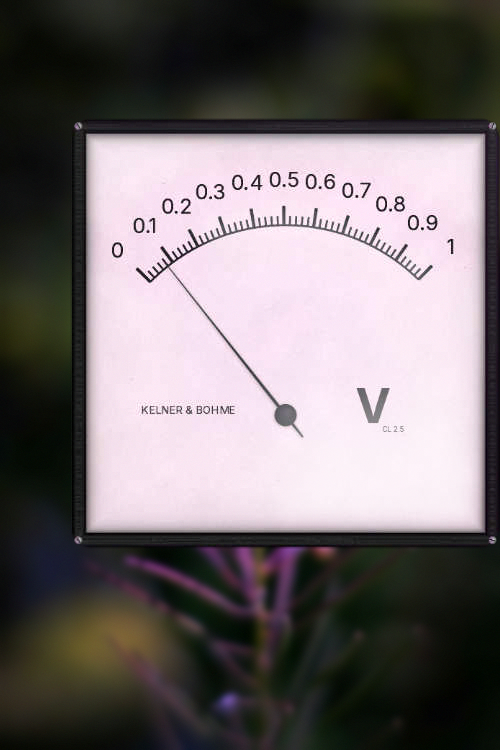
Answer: 0.08 V
